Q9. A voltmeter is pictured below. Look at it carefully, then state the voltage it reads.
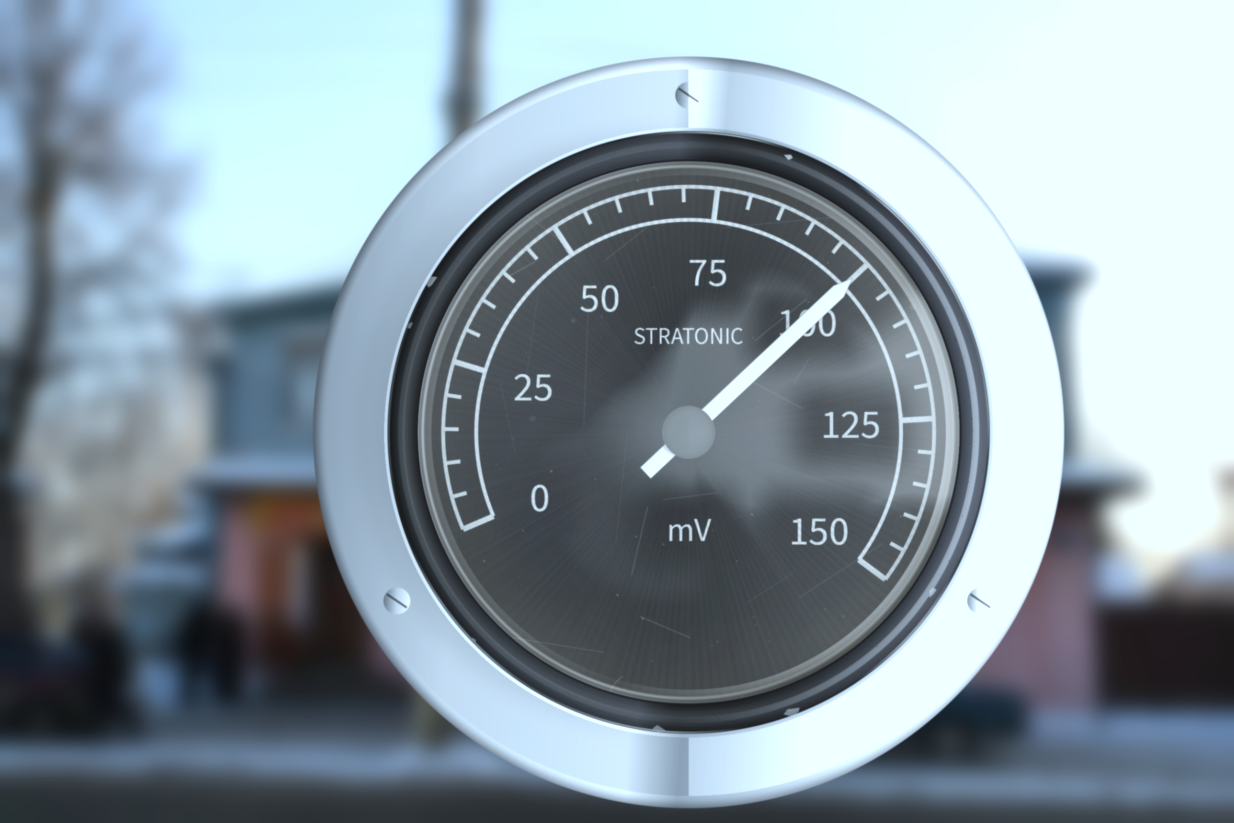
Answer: 100 mV
